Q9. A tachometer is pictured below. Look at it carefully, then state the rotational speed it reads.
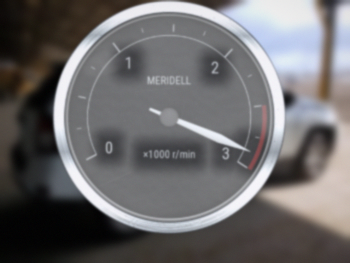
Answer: 2875 rpm
